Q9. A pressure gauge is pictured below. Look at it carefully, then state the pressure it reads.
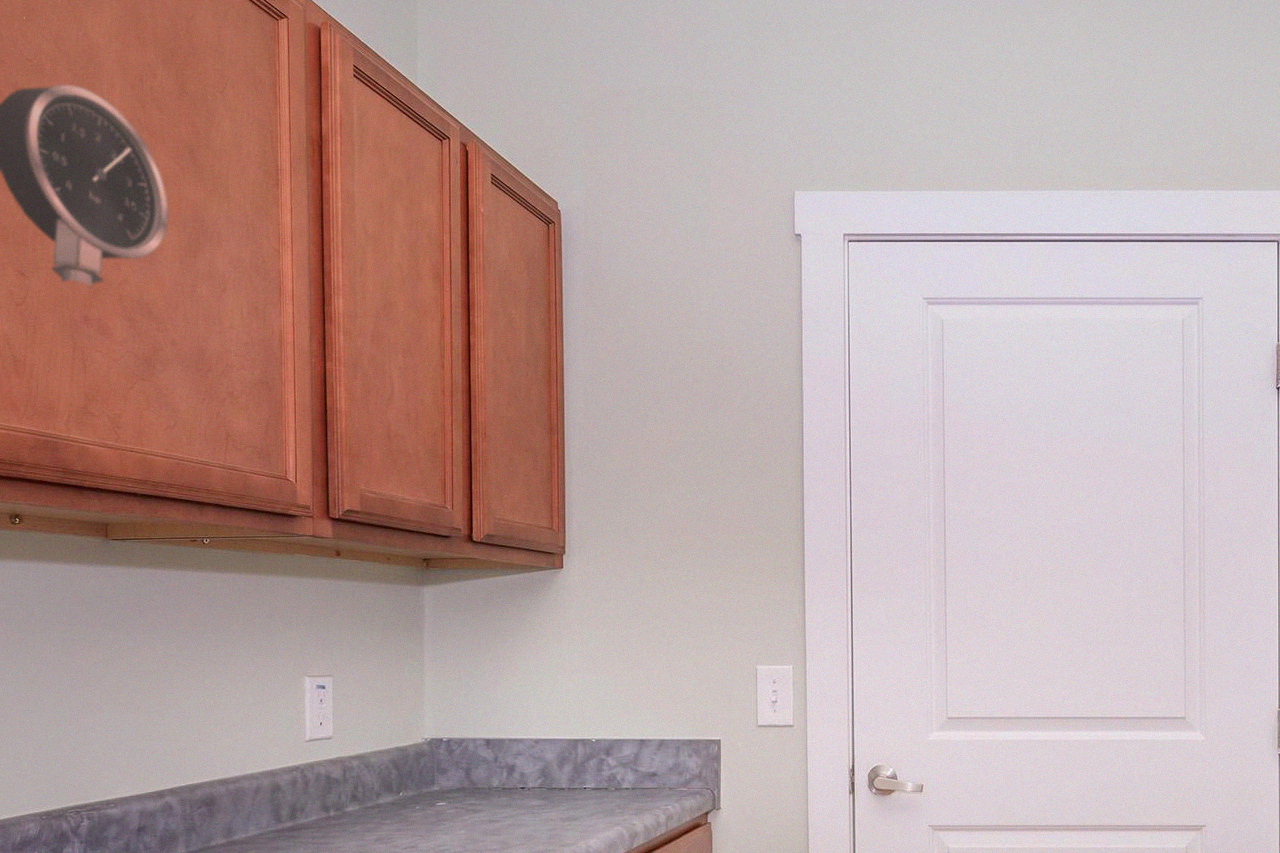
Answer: 2.5 bar
